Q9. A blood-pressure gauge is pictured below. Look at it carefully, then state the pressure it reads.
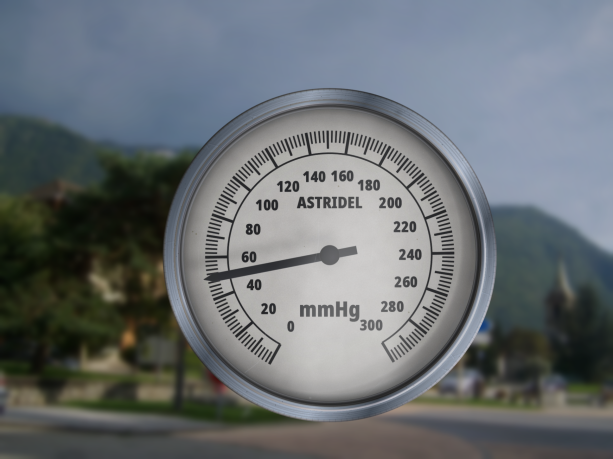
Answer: 50 mmHg
